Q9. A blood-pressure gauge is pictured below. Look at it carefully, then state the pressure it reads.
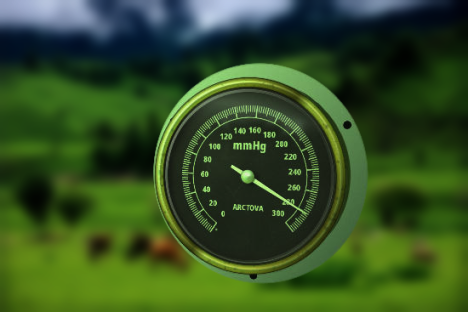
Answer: 280 mmHg
